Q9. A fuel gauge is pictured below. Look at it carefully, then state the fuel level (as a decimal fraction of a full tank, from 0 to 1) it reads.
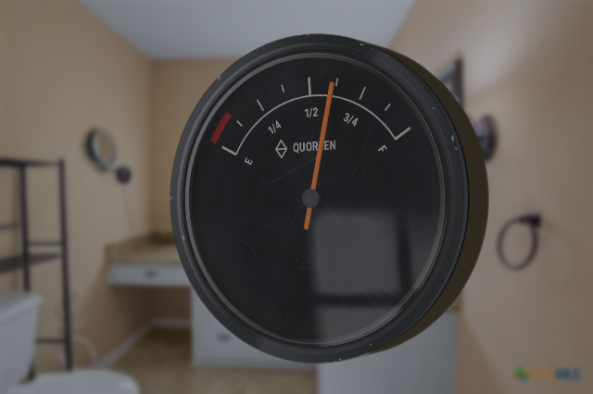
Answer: 0.625
